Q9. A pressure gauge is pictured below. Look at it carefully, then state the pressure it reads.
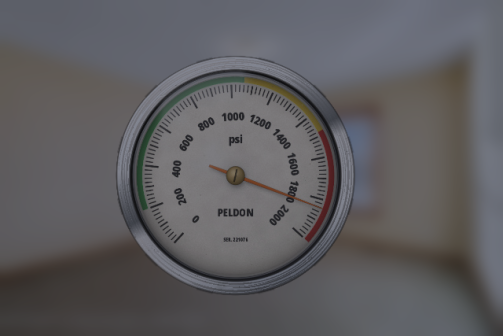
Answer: 1840 psi
